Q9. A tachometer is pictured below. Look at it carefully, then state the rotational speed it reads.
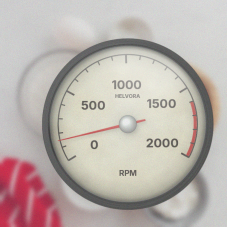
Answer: 150 rpm
